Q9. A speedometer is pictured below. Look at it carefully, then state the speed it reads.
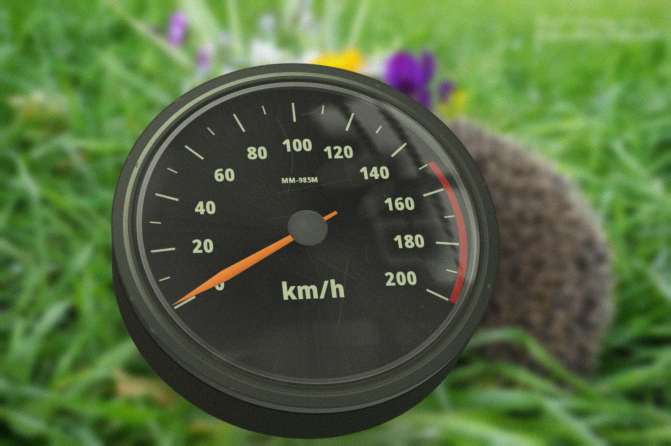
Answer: 0 km/h
